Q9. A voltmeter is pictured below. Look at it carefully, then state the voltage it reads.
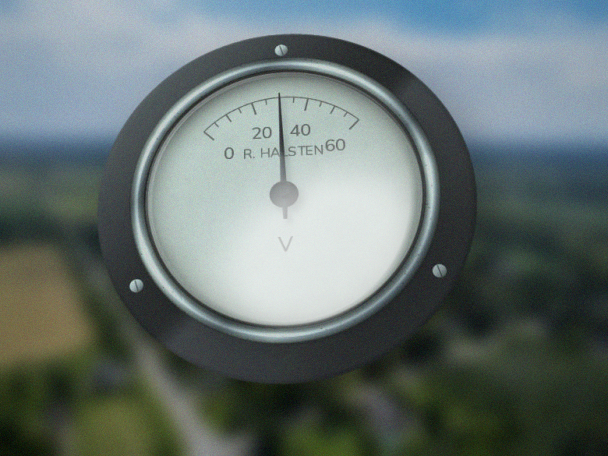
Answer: 30 V
